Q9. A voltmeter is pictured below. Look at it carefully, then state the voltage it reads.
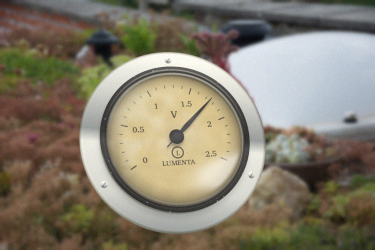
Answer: 1.75 V
